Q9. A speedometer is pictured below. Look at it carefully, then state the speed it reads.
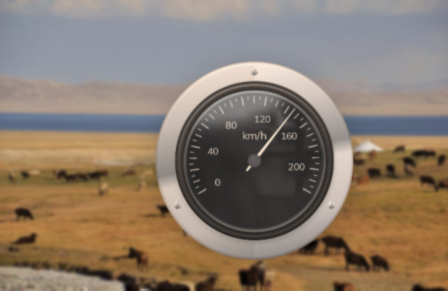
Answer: 145 km/h
